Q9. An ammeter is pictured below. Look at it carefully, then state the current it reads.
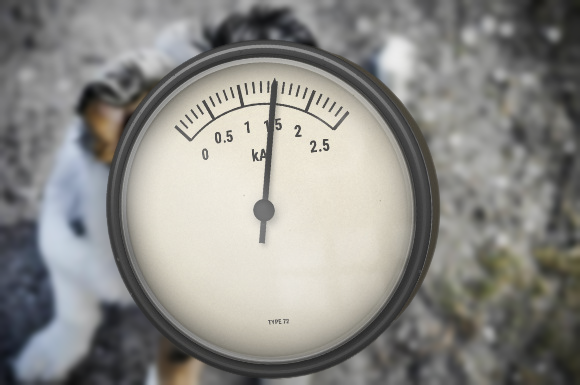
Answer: 1.5 kA
